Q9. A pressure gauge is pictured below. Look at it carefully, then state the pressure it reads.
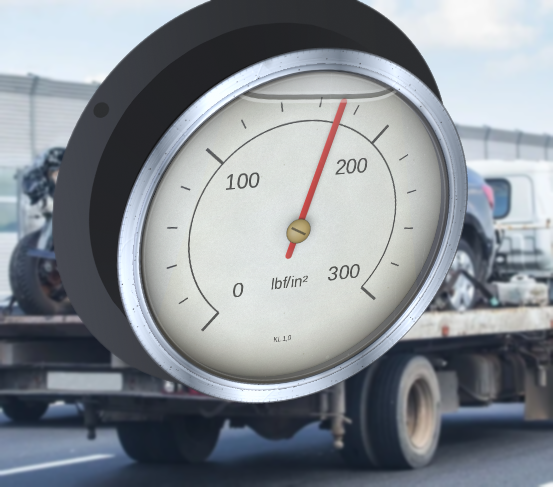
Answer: 170 psi
